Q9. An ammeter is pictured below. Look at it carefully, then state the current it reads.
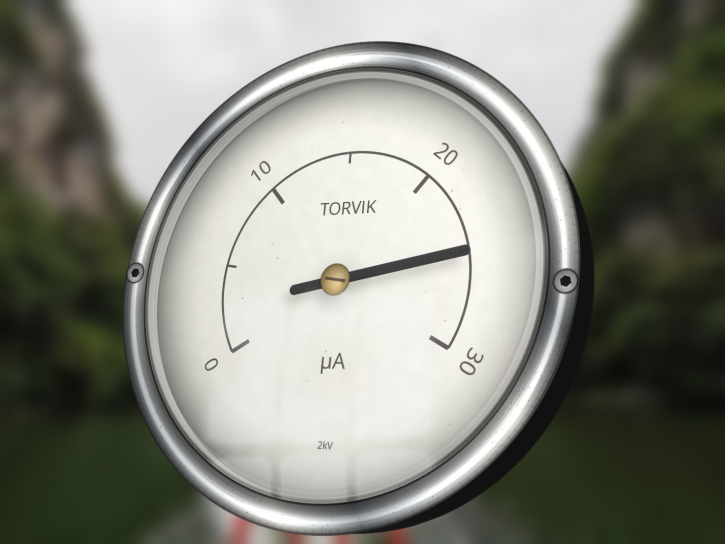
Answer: 25 µA
